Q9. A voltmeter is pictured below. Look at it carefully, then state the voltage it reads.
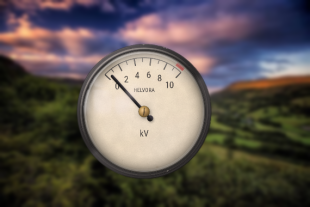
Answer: 0.5 kV
